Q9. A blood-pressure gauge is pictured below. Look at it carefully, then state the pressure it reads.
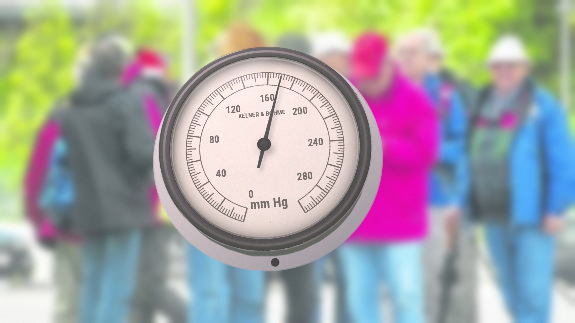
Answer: 170 mmHg
